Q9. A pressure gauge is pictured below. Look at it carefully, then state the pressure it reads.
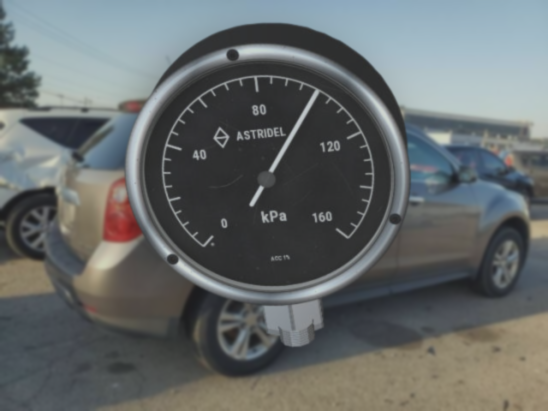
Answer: 100 kPa
